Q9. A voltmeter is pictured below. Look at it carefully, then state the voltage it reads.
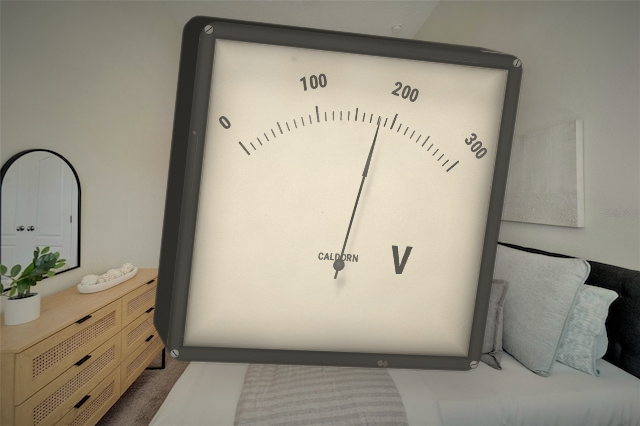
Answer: 180 V
